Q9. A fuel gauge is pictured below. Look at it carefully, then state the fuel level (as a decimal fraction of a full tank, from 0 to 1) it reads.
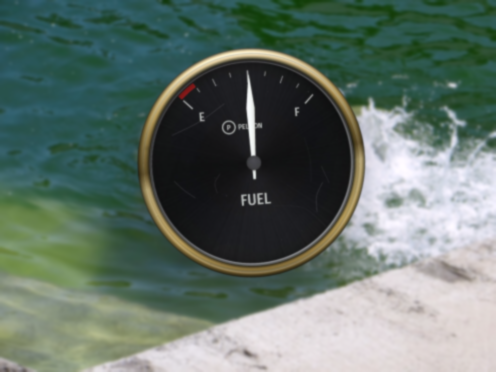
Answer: 0.5
